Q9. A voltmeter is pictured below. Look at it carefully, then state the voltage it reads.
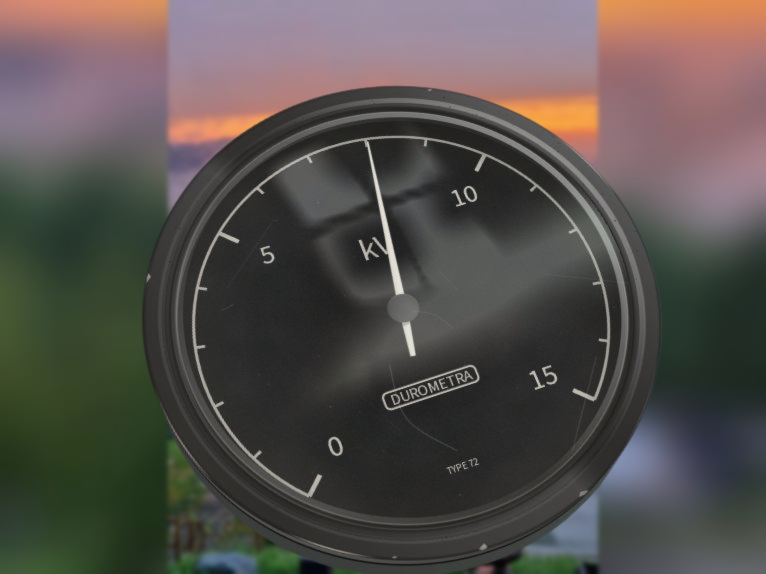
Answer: 8 kV
